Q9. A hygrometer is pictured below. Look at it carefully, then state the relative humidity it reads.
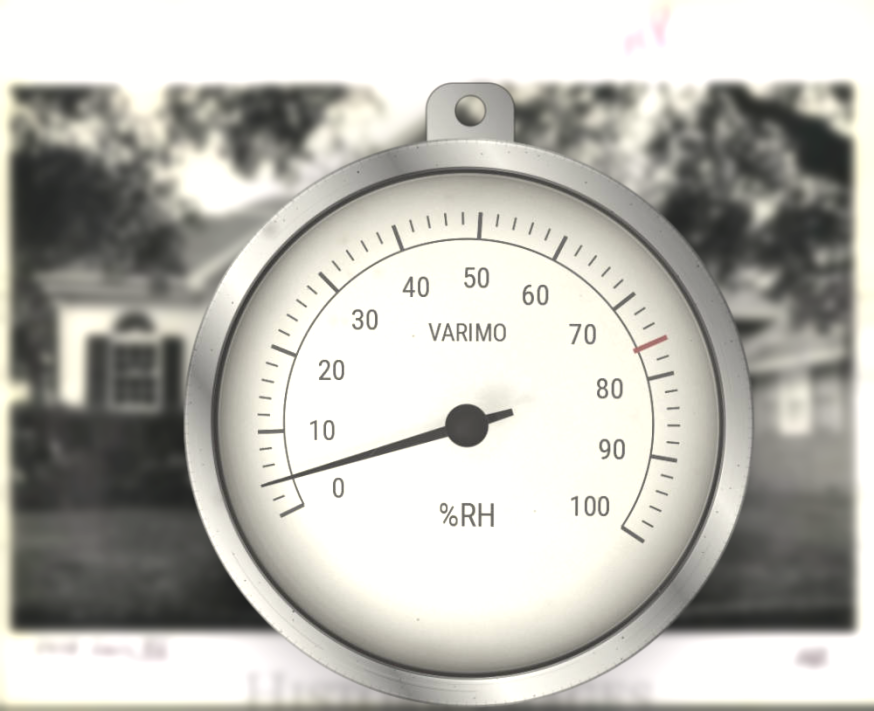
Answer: 4 %
